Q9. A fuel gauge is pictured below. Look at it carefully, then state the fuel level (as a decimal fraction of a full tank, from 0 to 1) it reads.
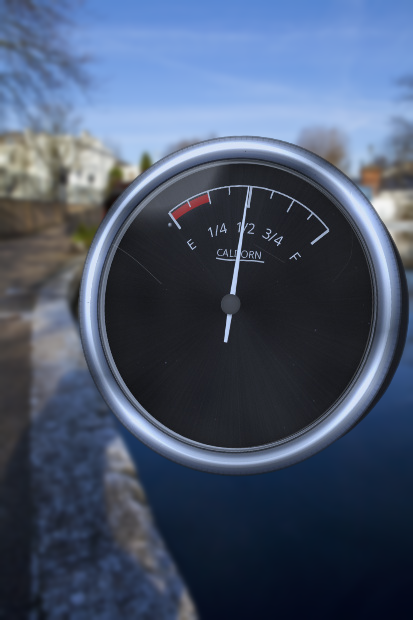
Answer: 0.5
